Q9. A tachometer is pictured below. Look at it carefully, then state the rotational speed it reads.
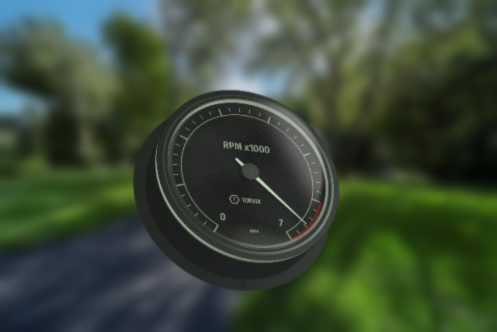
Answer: 6600 rpm
